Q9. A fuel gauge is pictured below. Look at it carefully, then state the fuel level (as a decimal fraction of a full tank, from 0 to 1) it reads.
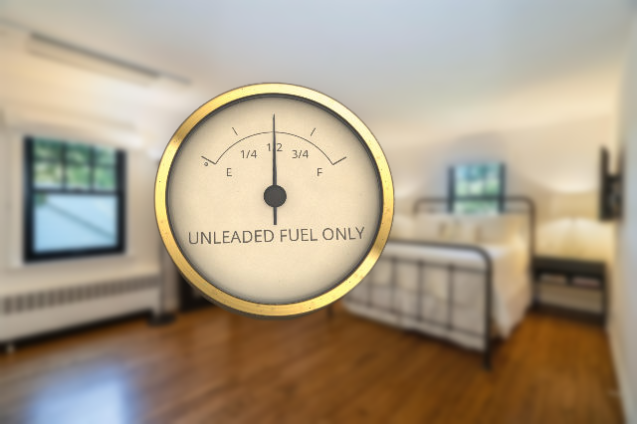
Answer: 0.5
